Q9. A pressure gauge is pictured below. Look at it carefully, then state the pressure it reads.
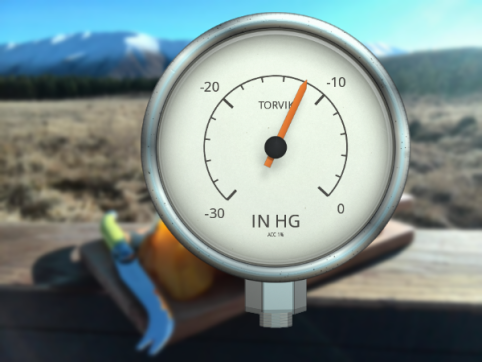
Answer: -12 inHg
